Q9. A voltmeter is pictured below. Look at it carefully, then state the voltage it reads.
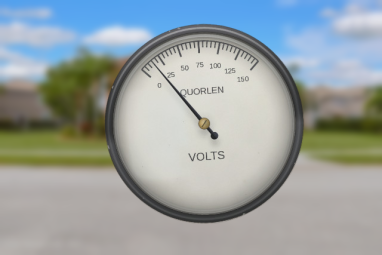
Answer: 15 V
